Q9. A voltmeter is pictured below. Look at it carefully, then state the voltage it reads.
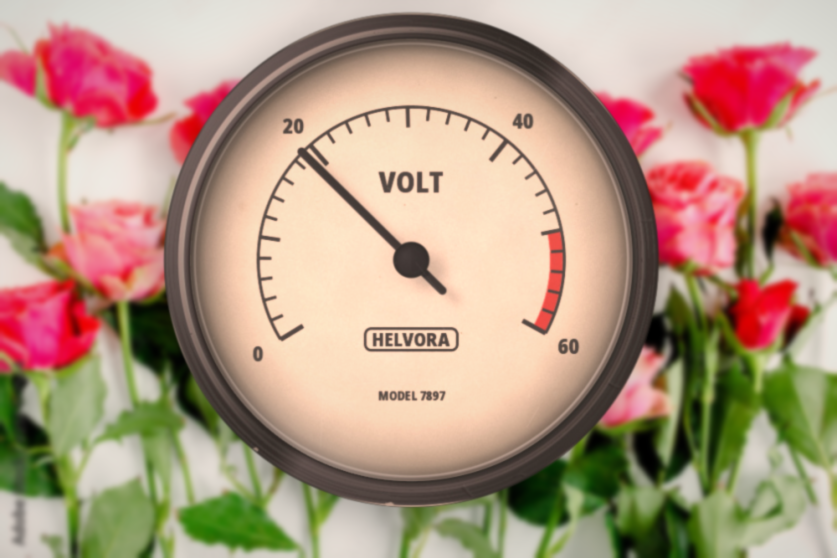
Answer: 19 V
